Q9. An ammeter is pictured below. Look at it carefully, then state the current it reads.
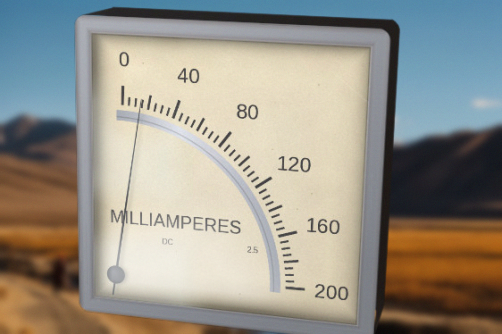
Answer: 15 mA
